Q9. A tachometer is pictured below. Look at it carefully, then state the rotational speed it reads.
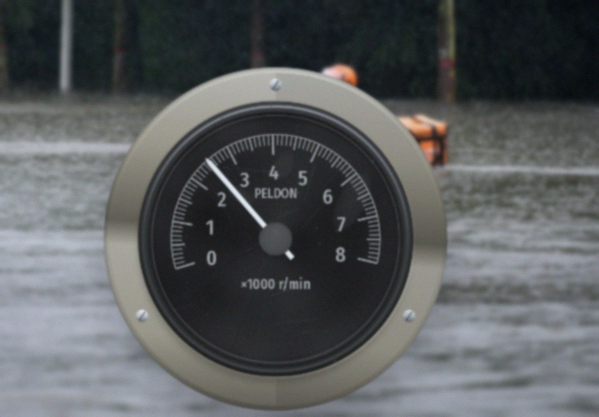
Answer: 2500 rpm
